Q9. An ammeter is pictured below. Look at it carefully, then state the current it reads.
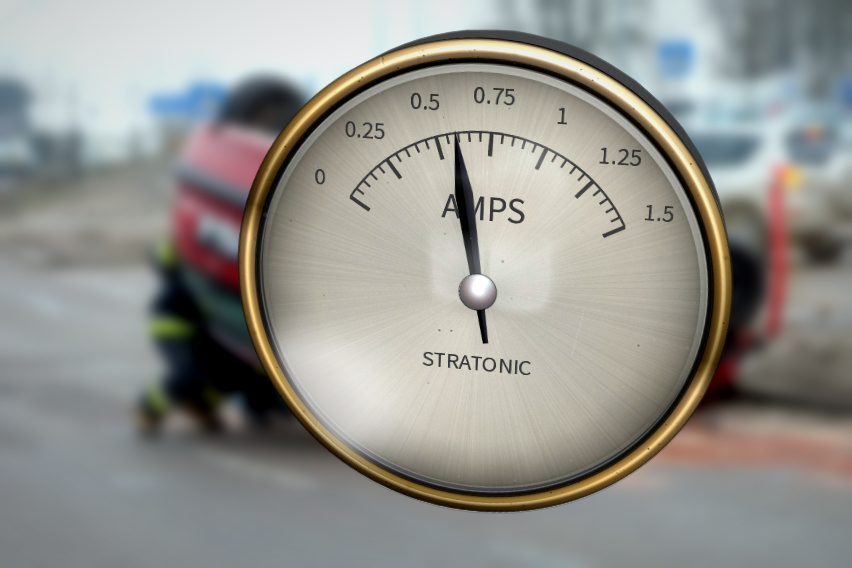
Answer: 0.6 A
